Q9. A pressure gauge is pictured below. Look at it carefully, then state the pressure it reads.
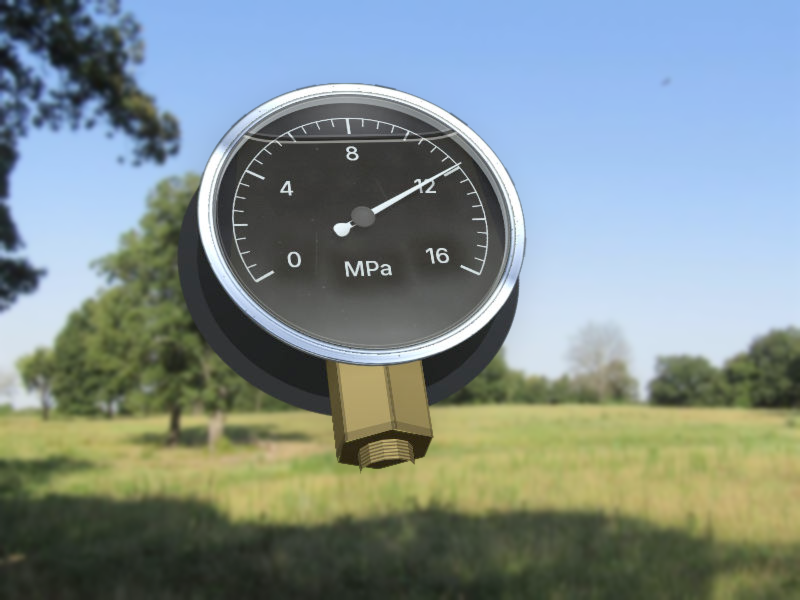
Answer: 12 MPa
